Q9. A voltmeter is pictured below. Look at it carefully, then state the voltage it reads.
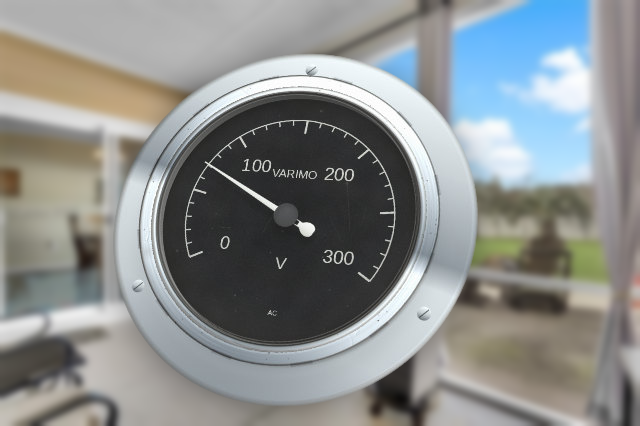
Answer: 70 V
